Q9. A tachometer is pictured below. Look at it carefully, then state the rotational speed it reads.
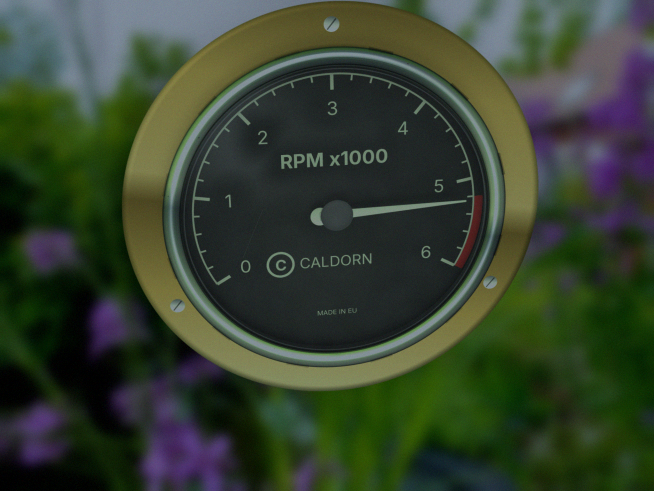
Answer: 5200 rpm
